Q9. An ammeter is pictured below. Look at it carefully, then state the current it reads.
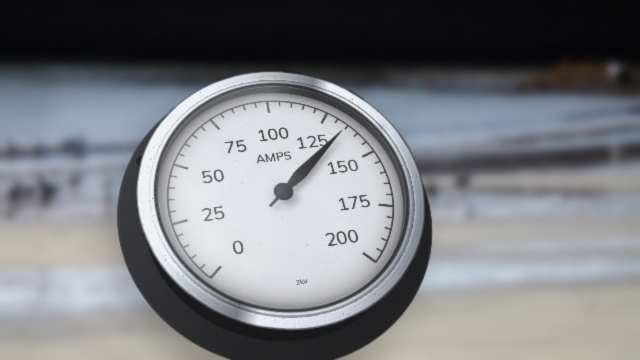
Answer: 135 A
